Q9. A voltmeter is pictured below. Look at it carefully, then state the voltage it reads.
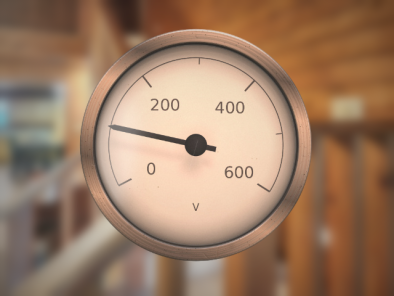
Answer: 100 V
